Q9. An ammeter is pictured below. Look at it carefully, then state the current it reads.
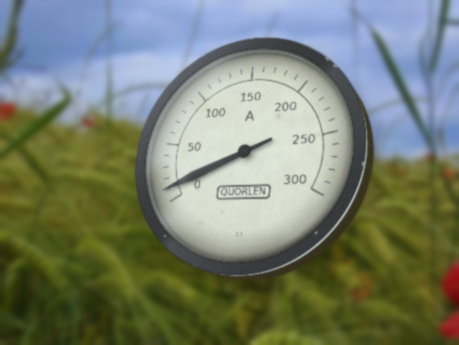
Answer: 10 A
